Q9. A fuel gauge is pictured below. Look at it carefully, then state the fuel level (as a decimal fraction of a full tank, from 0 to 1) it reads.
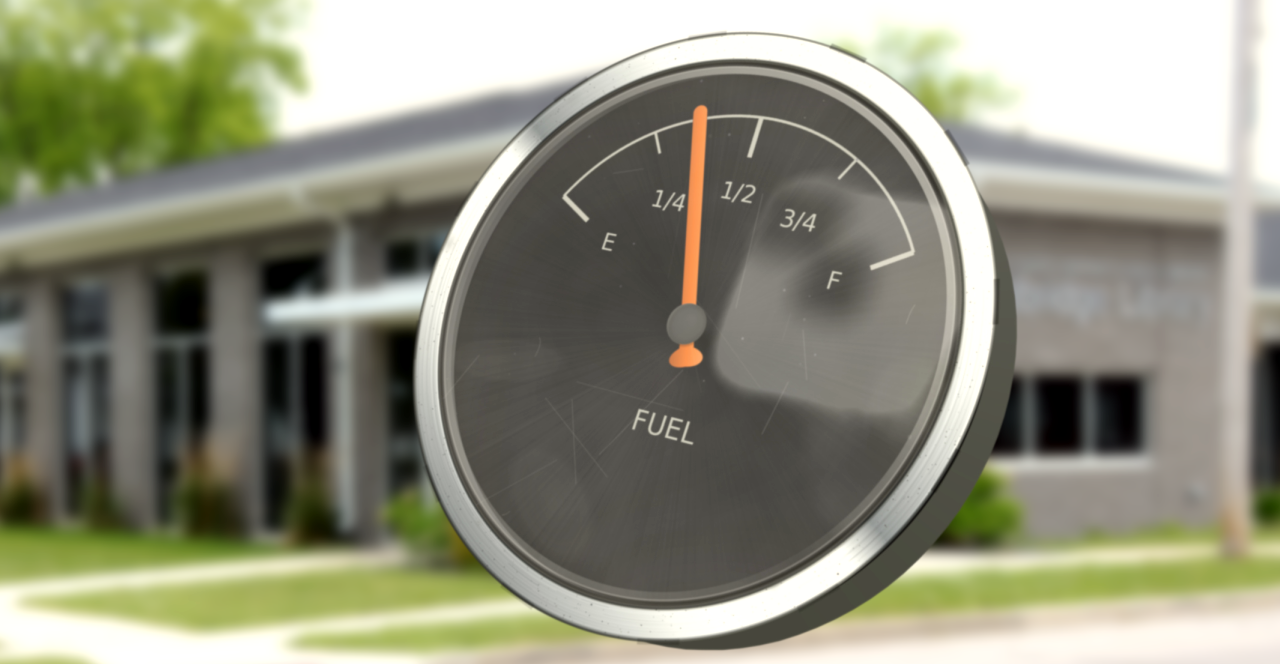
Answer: 0.375
